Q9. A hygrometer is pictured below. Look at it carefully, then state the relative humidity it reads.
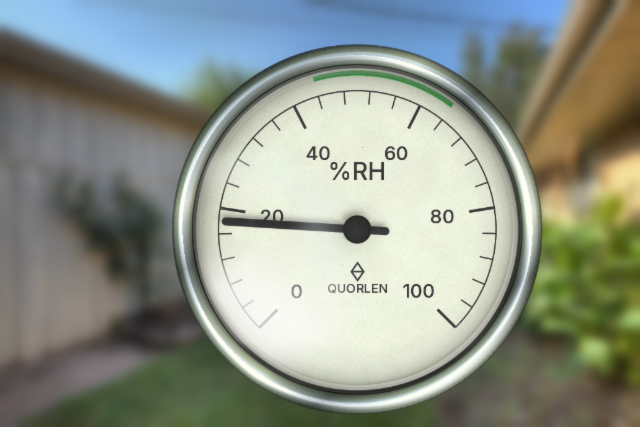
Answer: 18 %
